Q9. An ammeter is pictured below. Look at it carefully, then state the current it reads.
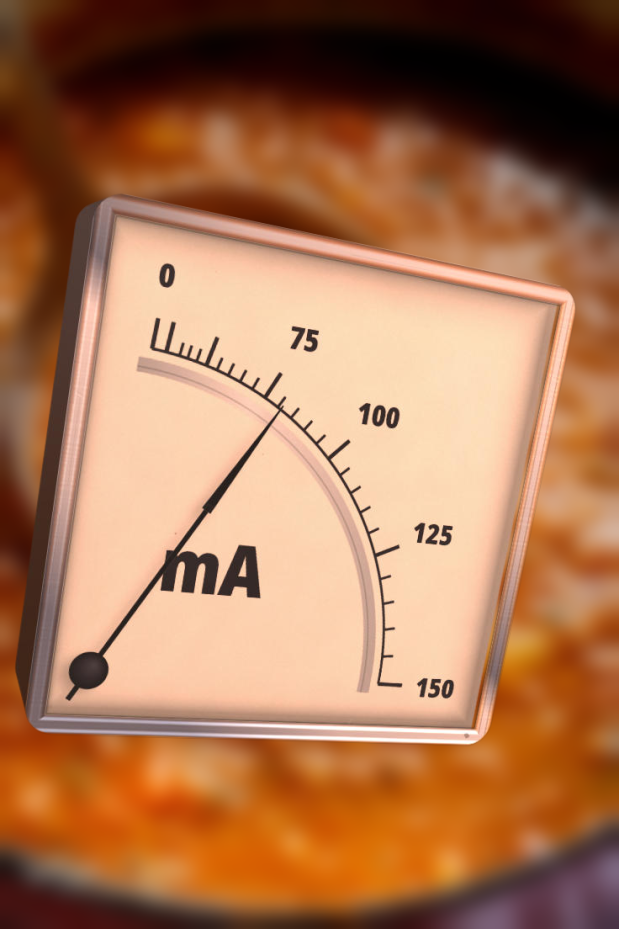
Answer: 80 mA
